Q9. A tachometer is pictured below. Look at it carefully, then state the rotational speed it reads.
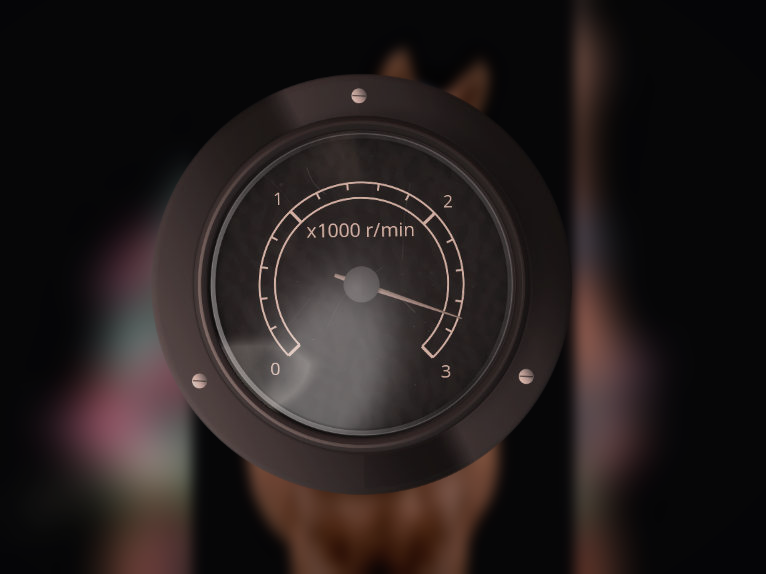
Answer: 2700 rpm
